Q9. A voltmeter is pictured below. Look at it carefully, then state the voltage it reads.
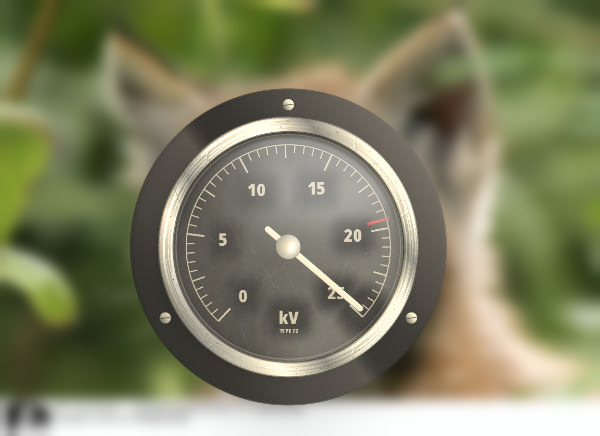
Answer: 24.75 kV
